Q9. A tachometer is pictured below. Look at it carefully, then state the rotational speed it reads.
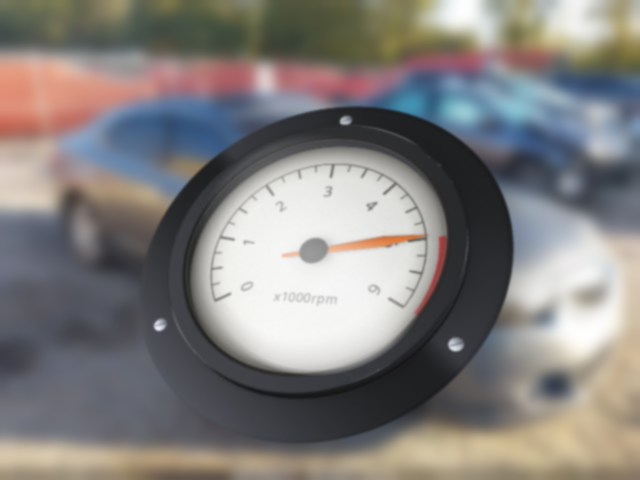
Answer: 5000 rpm
